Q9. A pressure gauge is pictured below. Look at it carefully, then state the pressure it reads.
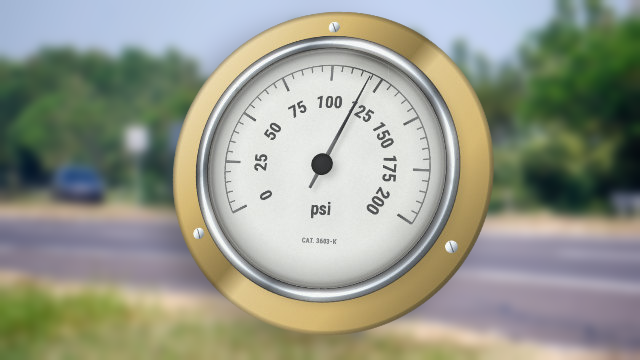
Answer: 120 psi
